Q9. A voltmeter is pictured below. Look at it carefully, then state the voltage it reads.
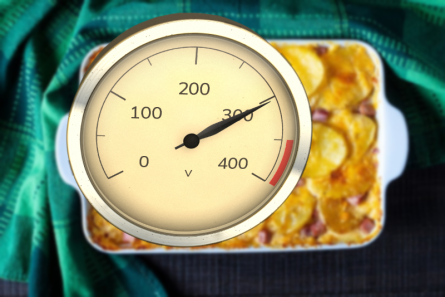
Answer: 300 V
